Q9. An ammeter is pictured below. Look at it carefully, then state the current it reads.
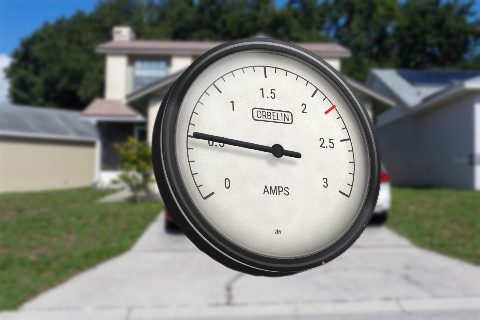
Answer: 0.5 A
